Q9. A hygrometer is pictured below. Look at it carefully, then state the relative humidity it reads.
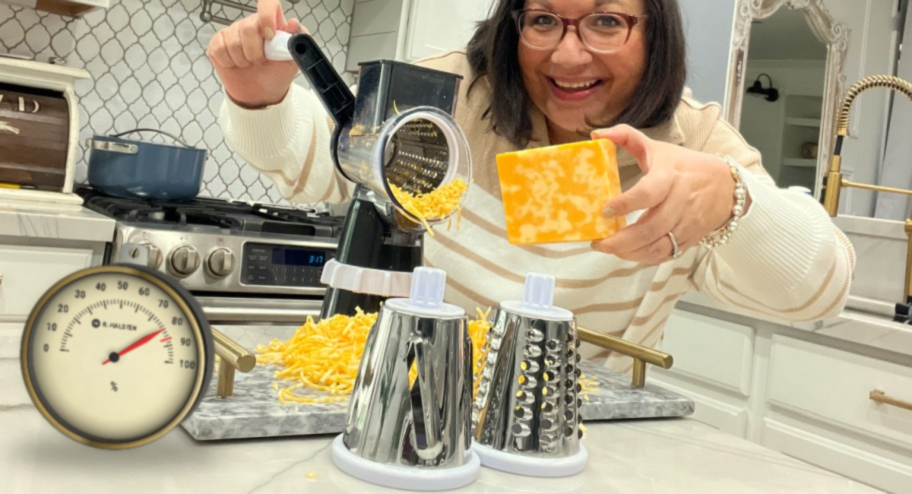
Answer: 80 %
